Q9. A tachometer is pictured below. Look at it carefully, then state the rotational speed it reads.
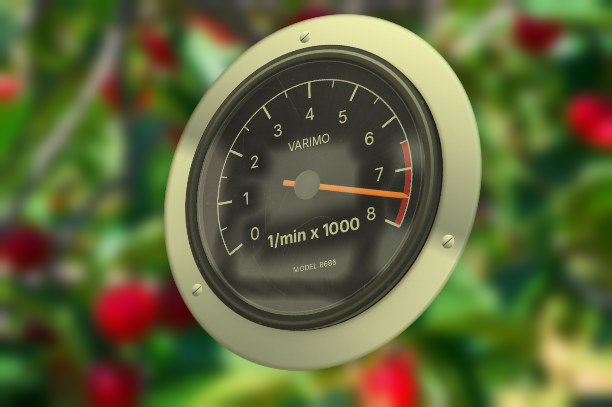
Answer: 7500 rpm
